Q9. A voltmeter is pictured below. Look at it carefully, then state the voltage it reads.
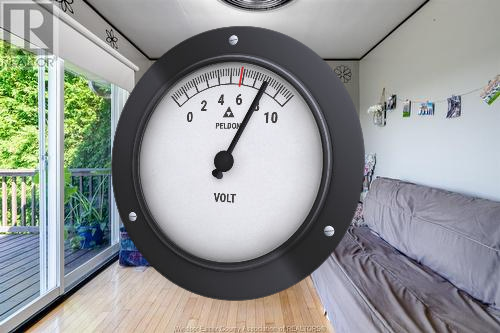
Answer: 8 V
